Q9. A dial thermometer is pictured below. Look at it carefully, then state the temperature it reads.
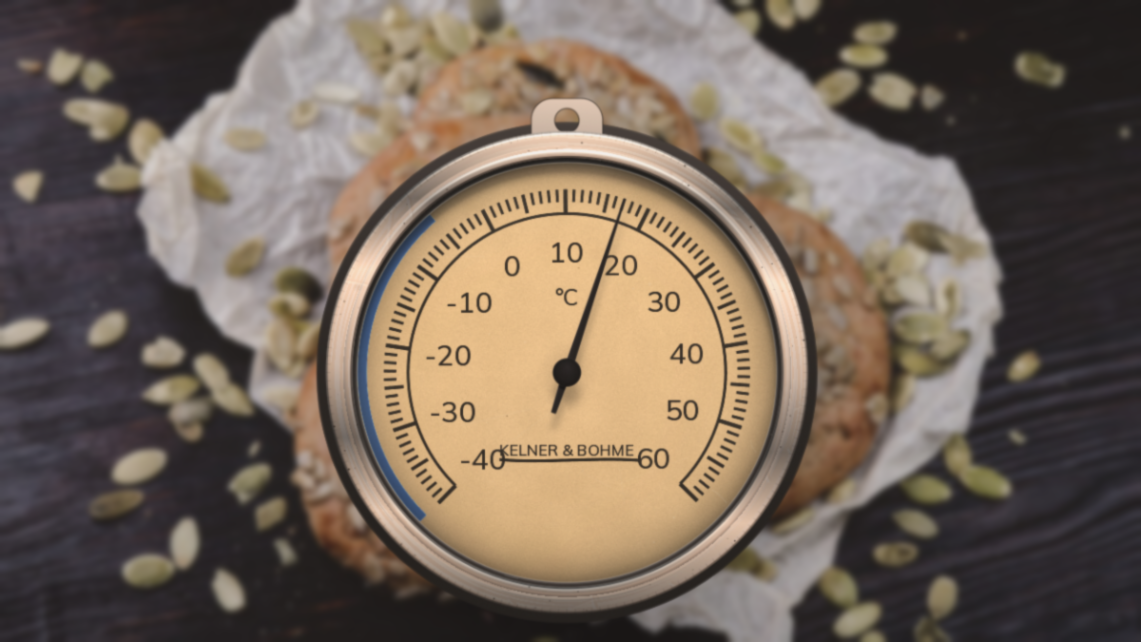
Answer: 17 °C
